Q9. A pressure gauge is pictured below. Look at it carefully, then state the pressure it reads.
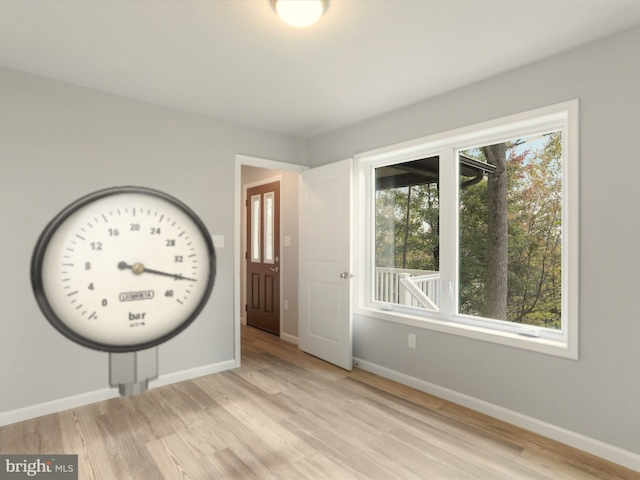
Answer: 36 bar
